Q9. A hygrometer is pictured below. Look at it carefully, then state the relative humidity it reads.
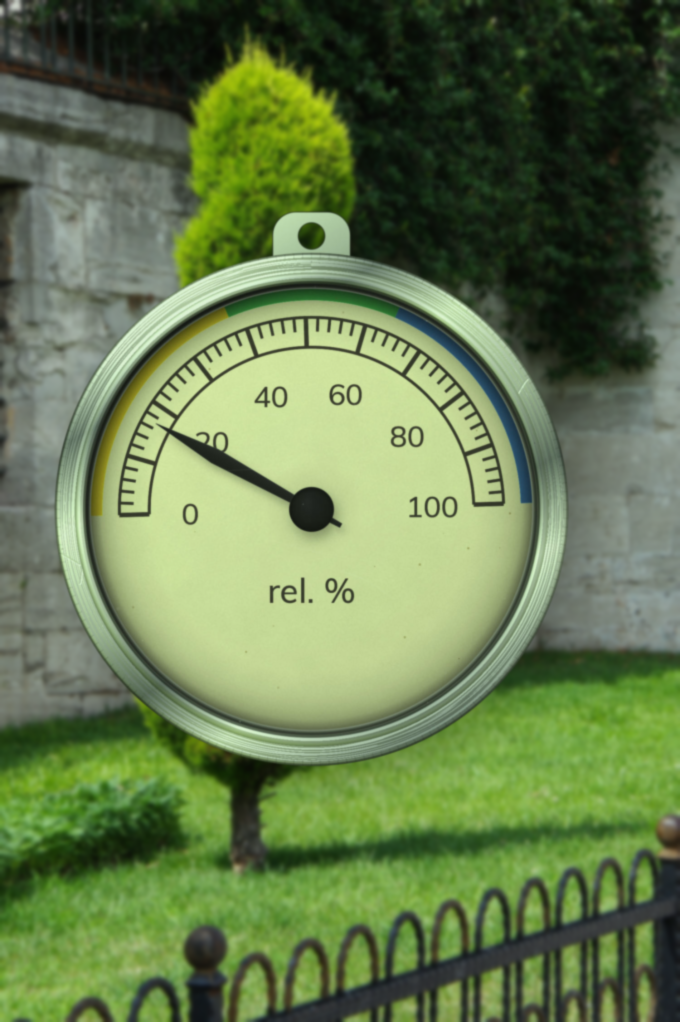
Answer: 17 %
